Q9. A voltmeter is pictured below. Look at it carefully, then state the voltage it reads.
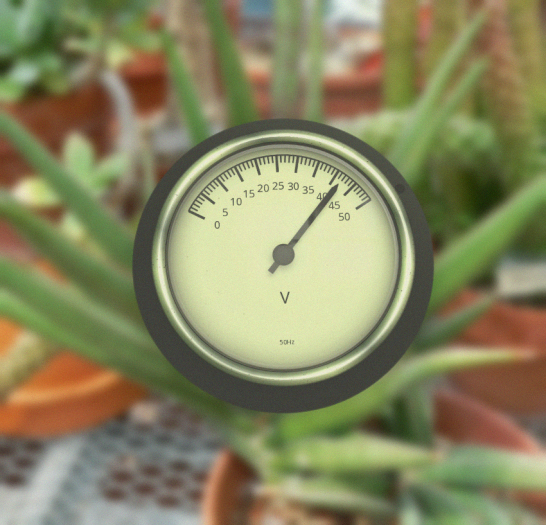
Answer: 42 V
